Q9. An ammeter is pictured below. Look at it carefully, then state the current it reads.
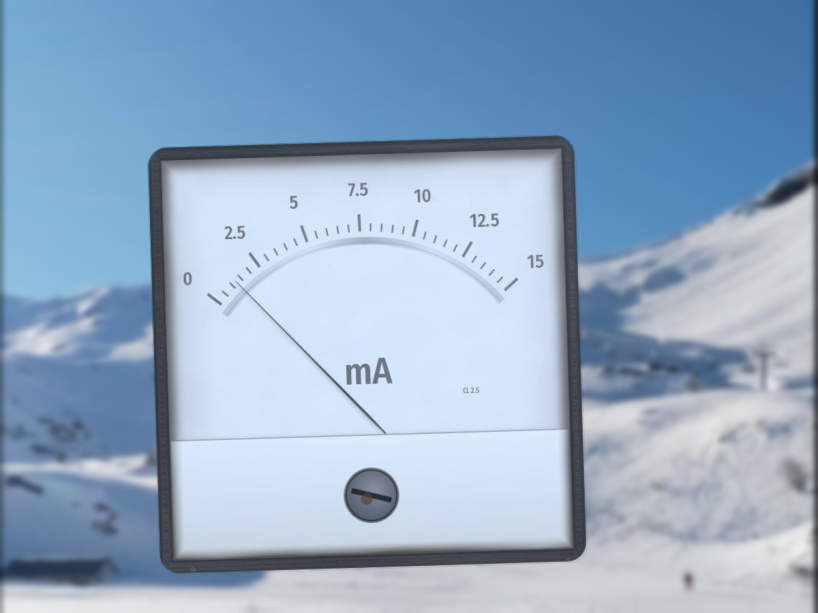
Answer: 1.25 mA
